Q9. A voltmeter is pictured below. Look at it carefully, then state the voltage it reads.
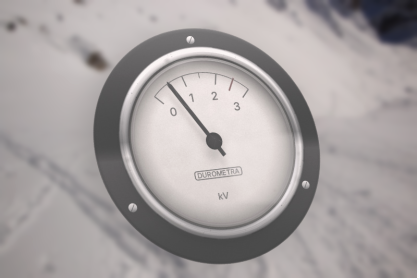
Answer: 0.5 kV
